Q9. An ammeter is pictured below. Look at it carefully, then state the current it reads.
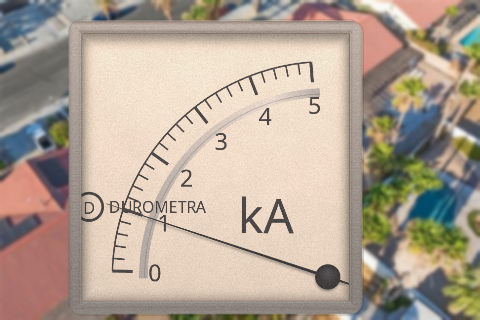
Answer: 1 kA
